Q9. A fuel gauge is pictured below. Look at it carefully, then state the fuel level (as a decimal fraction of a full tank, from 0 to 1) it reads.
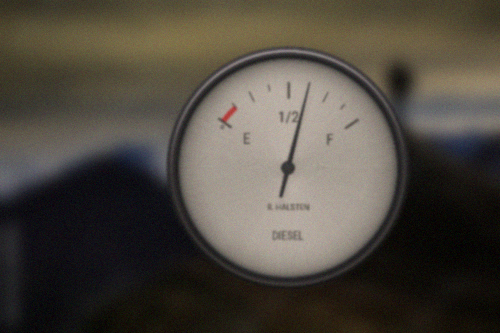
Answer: 0.625
